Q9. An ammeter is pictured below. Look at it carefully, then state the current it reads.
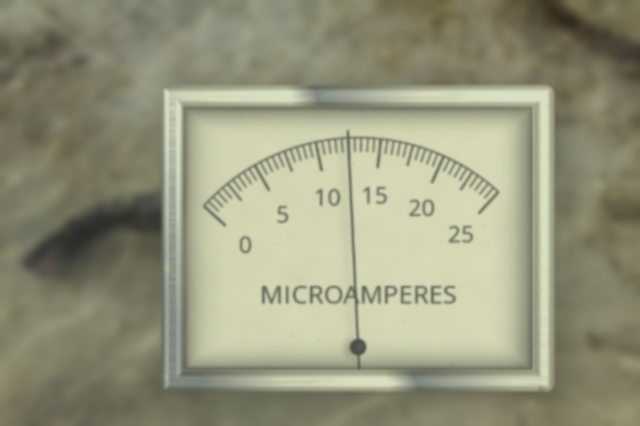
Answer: 12.5 µA
